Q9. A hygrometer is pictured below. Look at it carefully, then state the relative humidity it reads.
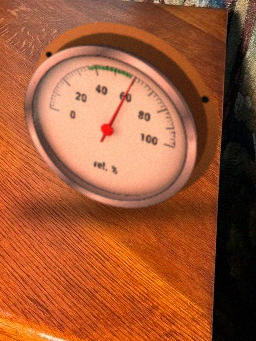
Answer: 60 %
